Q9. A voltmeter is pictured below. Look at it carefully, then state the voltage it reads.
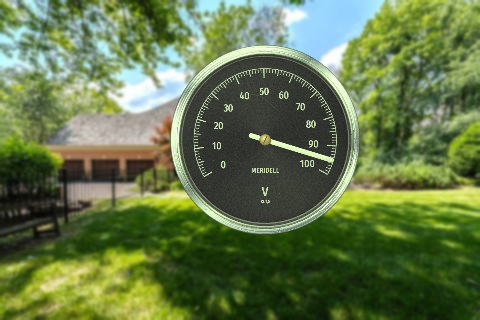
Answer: 95 V
